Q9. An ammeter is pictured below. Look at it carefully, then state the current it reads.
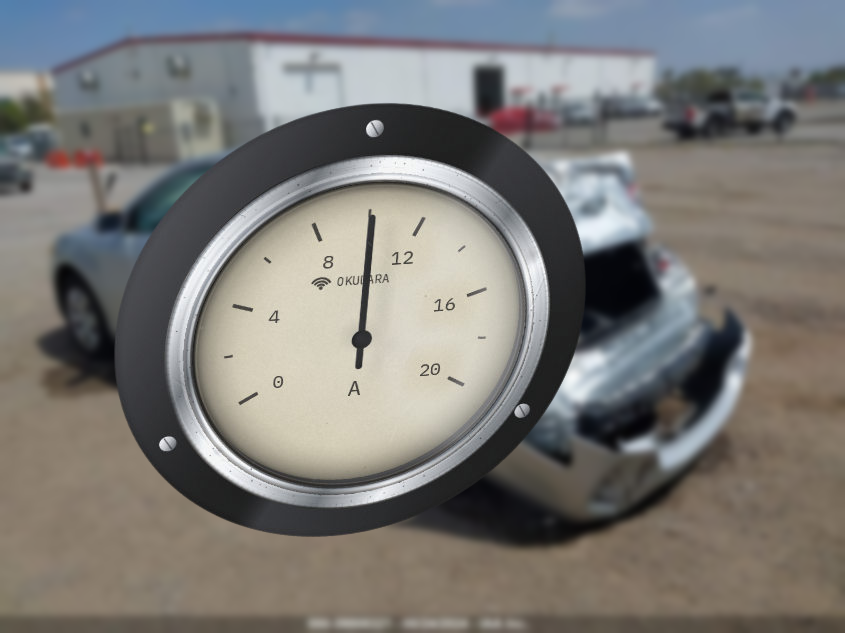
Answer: 10 A
